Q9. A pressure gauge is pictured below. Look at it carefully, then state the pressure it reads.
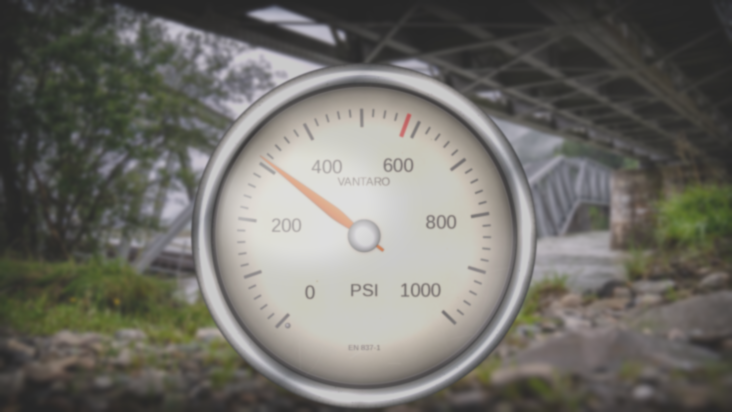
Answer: 310 psi
